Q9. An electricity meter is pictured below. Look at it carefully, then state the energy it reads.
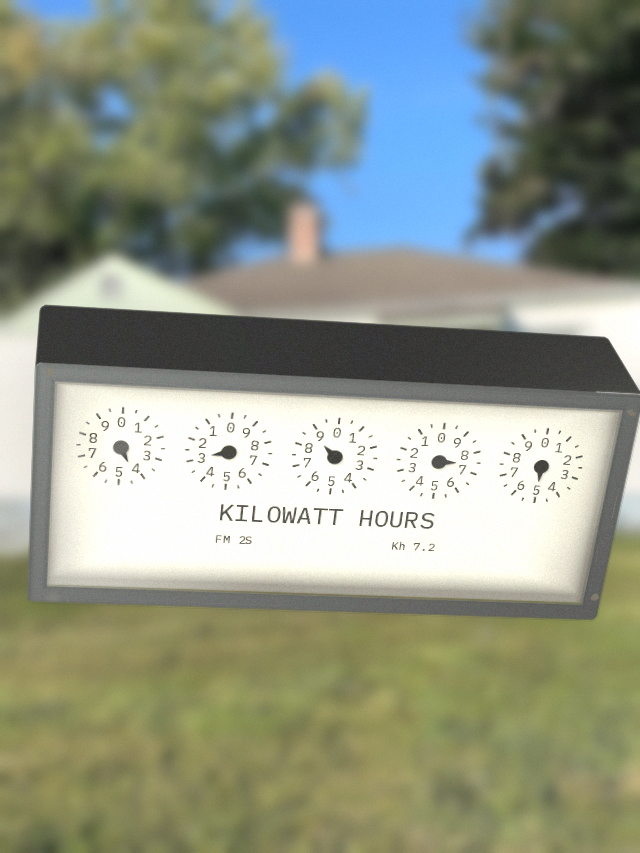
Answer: 42875 kWh
